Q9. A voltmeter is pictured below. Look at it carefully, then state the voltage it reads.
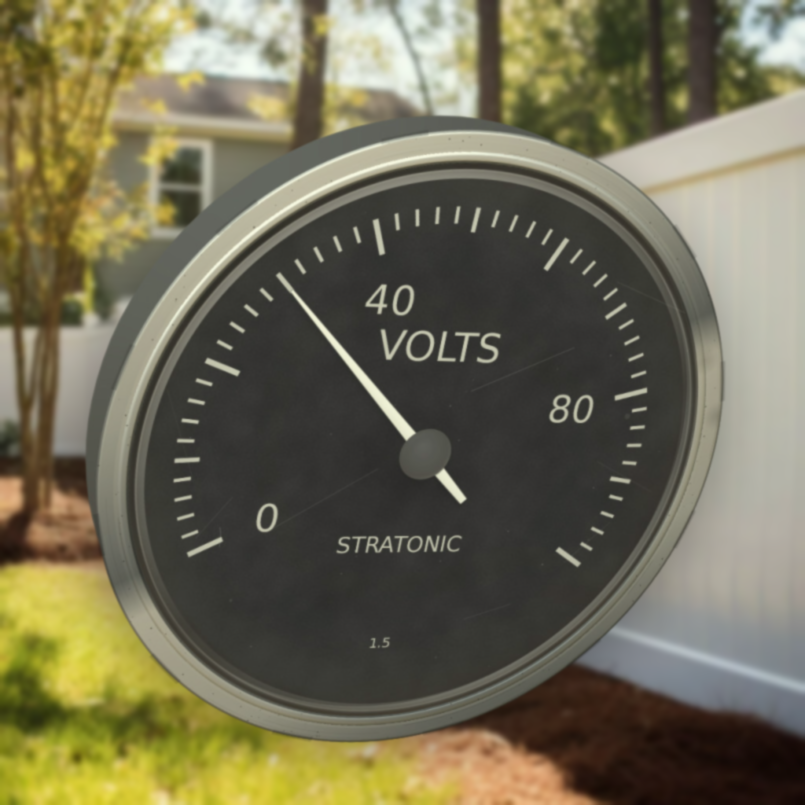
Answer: 30 V
